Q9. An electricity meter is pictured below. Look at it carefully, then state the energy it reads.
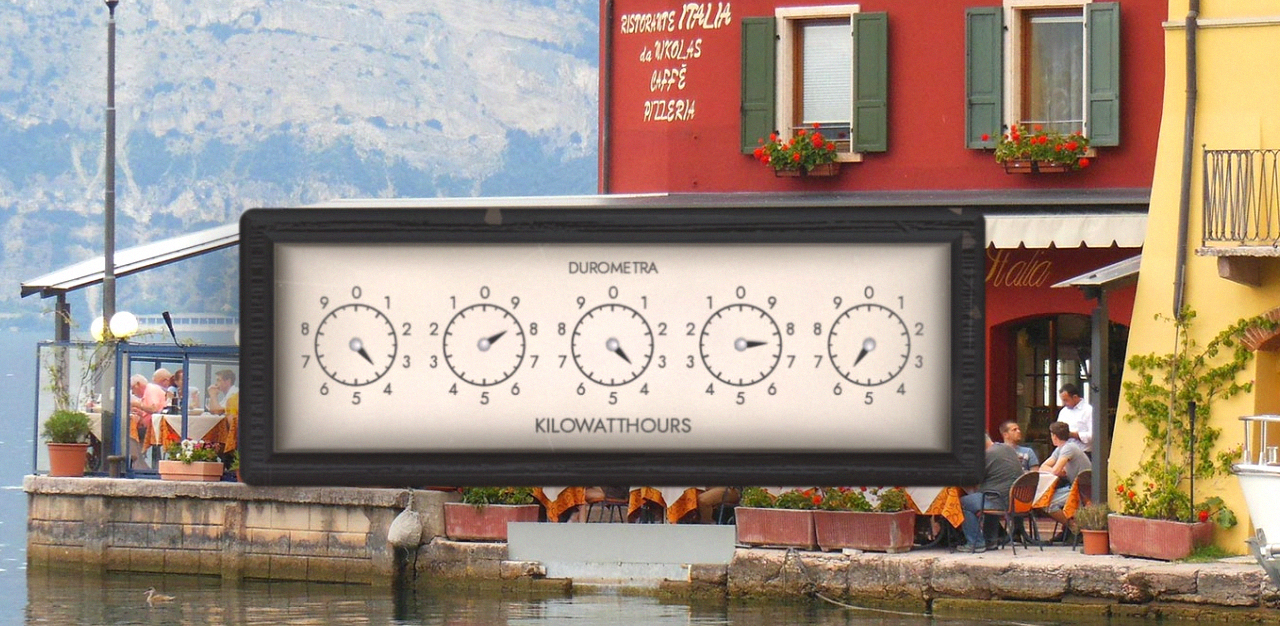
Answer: 38376 kWh
